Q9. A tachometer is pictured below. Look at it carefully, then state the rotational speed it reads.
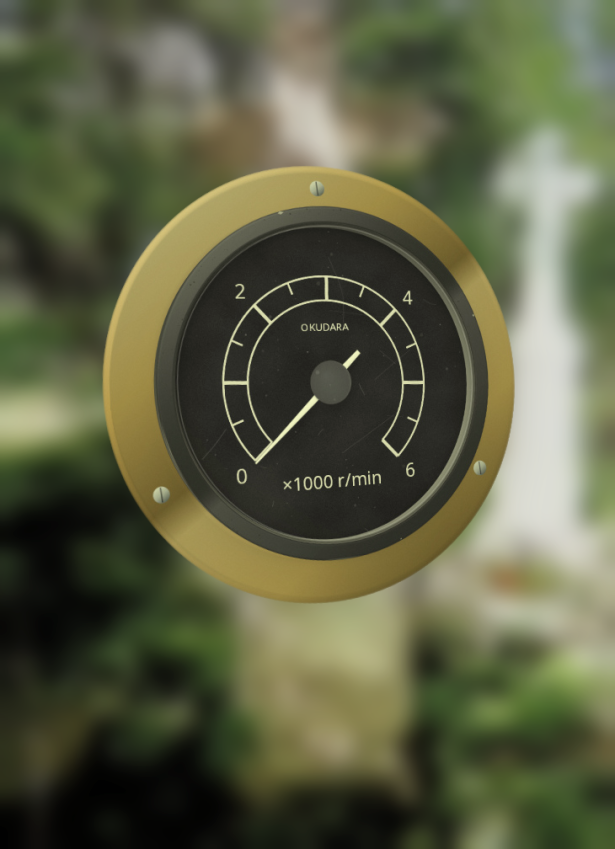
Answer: 0 rpm
